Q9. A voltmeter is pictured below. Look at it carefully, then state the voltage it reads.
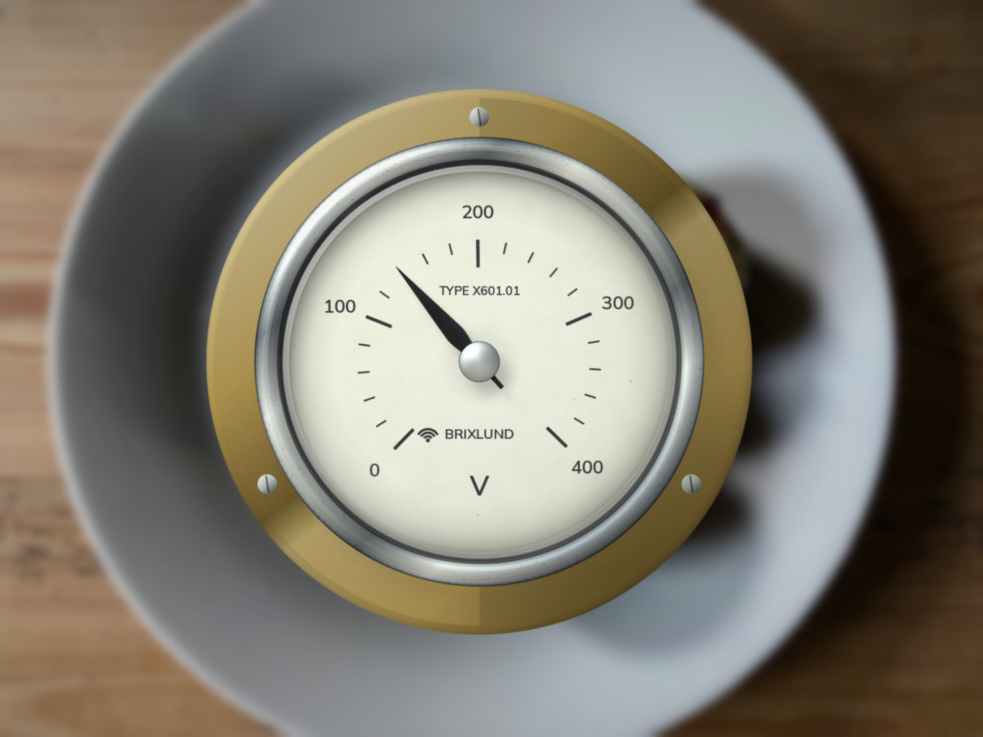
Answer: 140 V
